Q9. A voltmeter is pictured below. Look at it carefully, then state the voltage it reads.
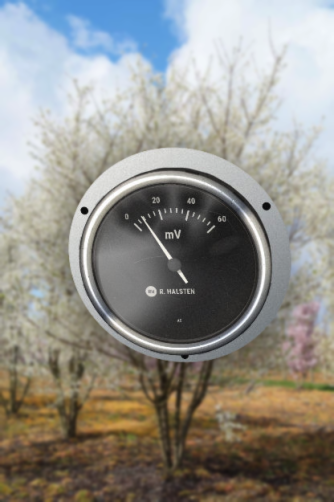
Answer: 8 mV
